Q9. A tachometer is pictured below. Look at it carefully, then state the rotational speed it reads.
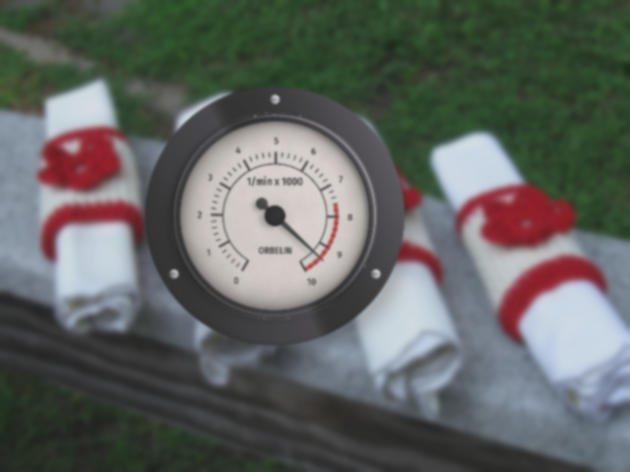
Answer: 9400 rpm
